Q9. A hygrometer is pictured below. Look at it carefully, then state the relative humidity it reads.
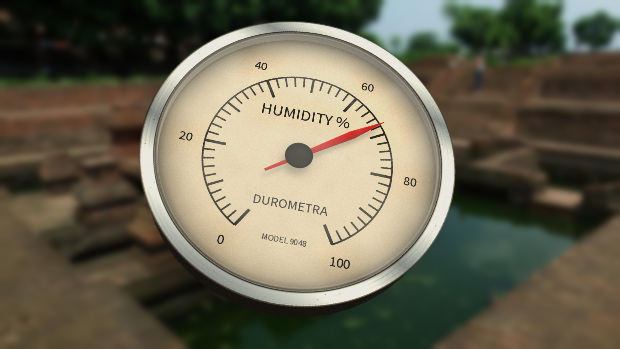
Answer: 68 %
